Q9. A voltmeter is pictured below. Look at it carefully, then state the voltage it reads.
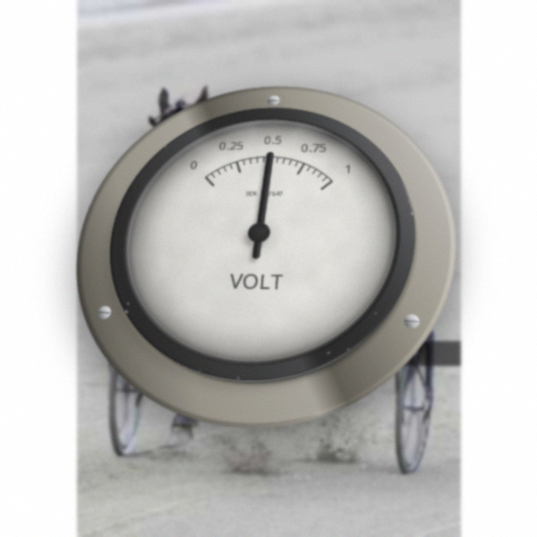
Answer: 0.5 V
